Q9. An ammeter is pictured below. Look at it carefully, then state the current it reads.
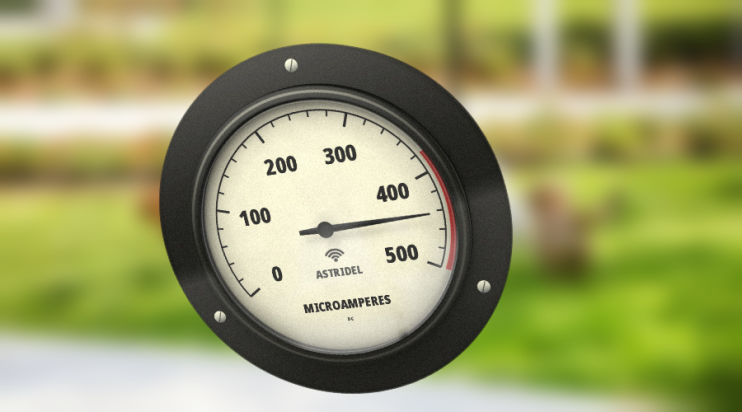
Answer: 440 µA
